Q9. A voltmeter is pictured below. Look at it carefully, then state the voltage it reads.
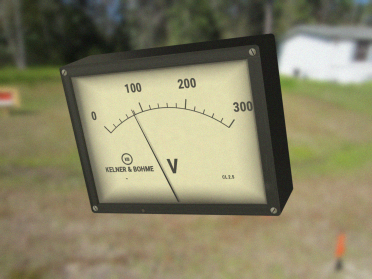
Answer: 80 V
